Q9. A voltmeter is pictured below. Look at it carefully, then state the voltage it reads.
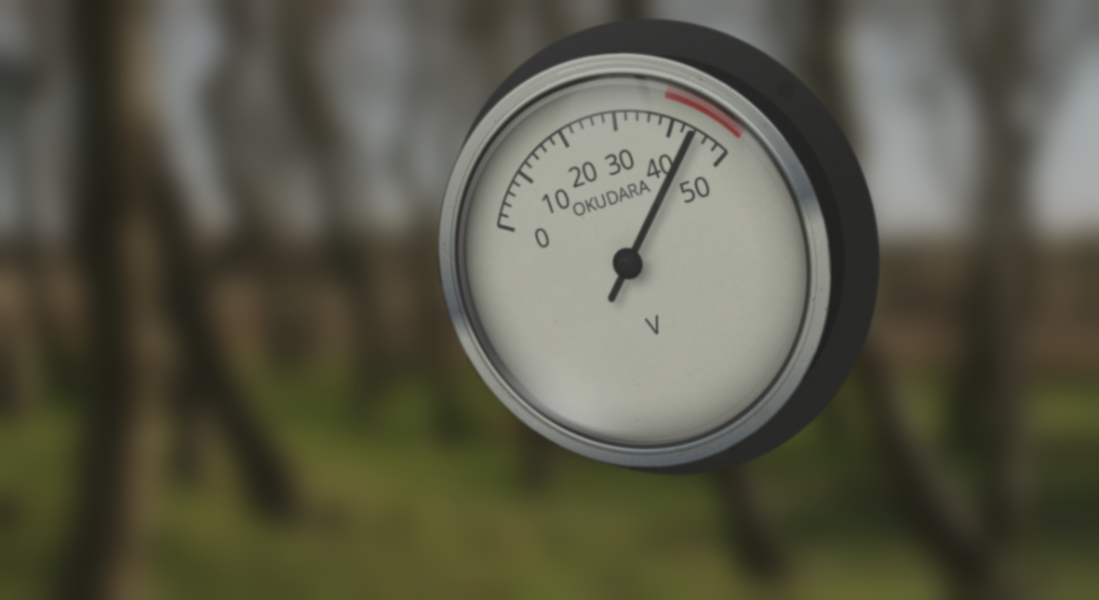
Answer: 44 V
